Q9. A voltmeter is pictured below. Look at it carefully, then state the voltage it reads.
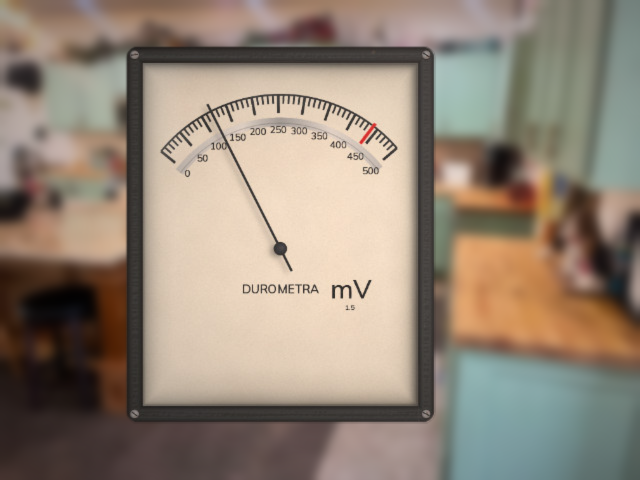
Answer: 120 mV
